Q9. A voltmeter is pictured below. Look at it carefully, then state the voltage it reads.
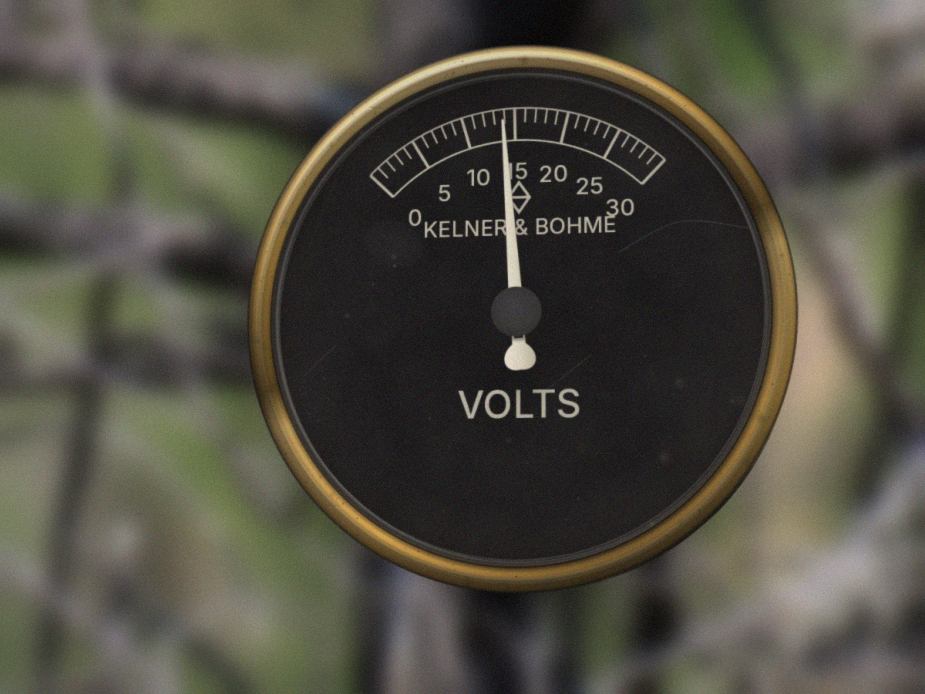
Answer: 14 V
